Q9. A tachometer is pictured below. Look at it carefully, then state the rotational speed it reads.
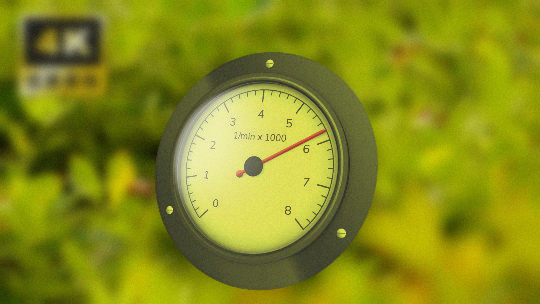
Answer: 5800 rpm
